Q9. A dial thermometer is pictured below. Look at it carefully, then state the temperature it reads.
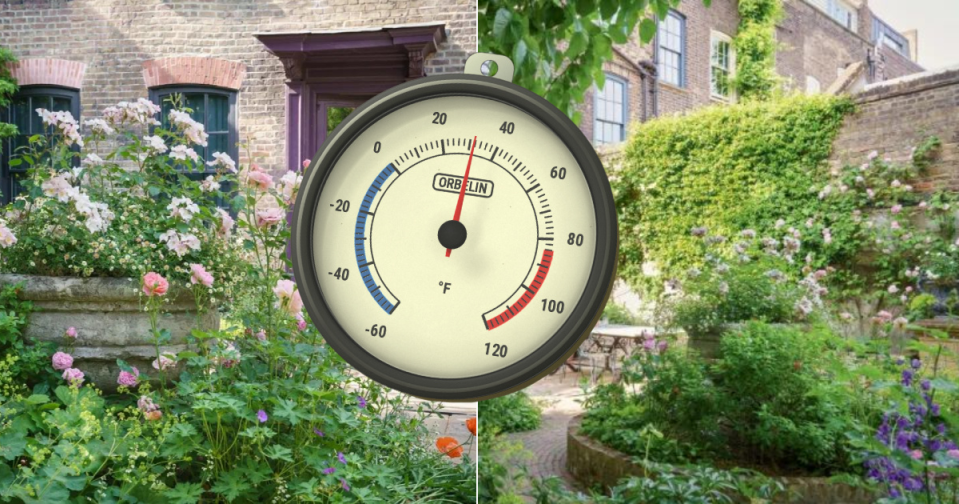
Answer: 32 °F
